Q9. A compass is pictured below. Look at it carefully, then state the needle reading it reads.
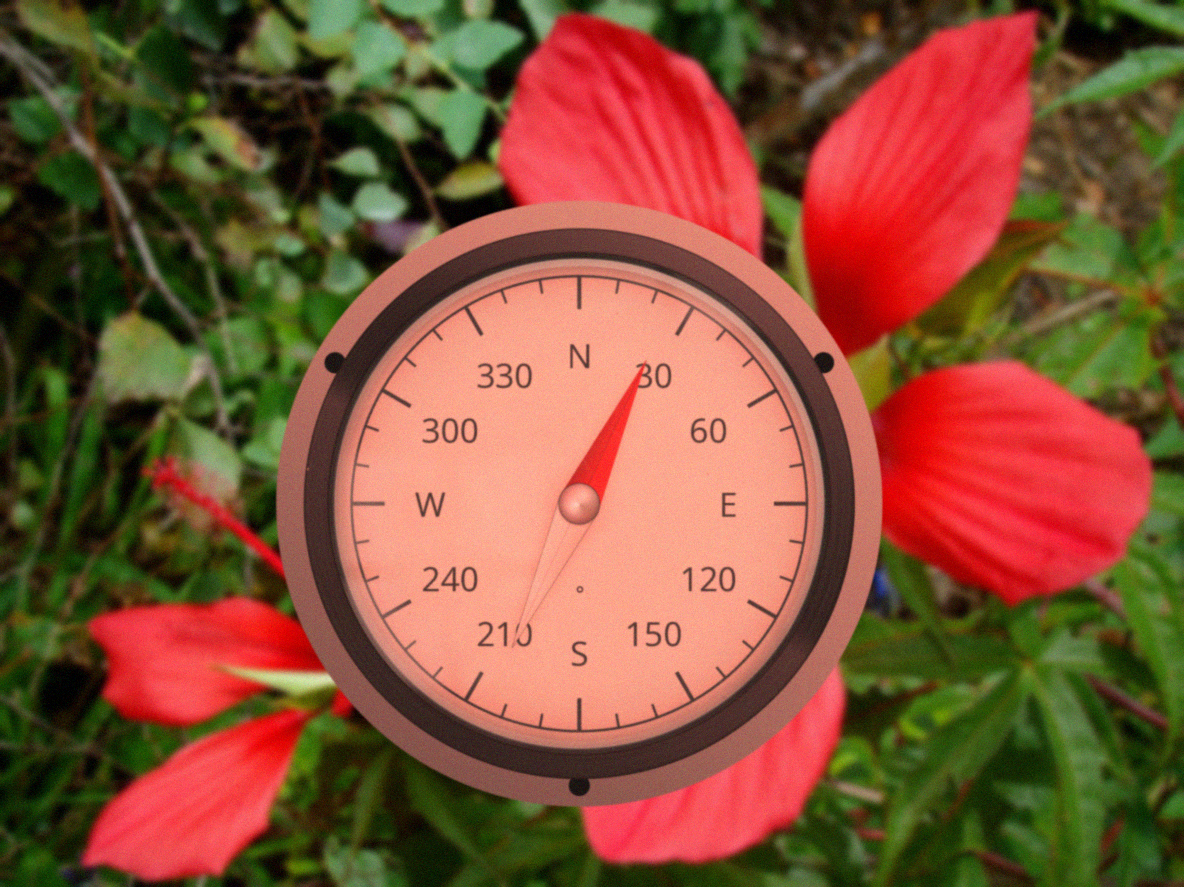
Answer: 25 °
